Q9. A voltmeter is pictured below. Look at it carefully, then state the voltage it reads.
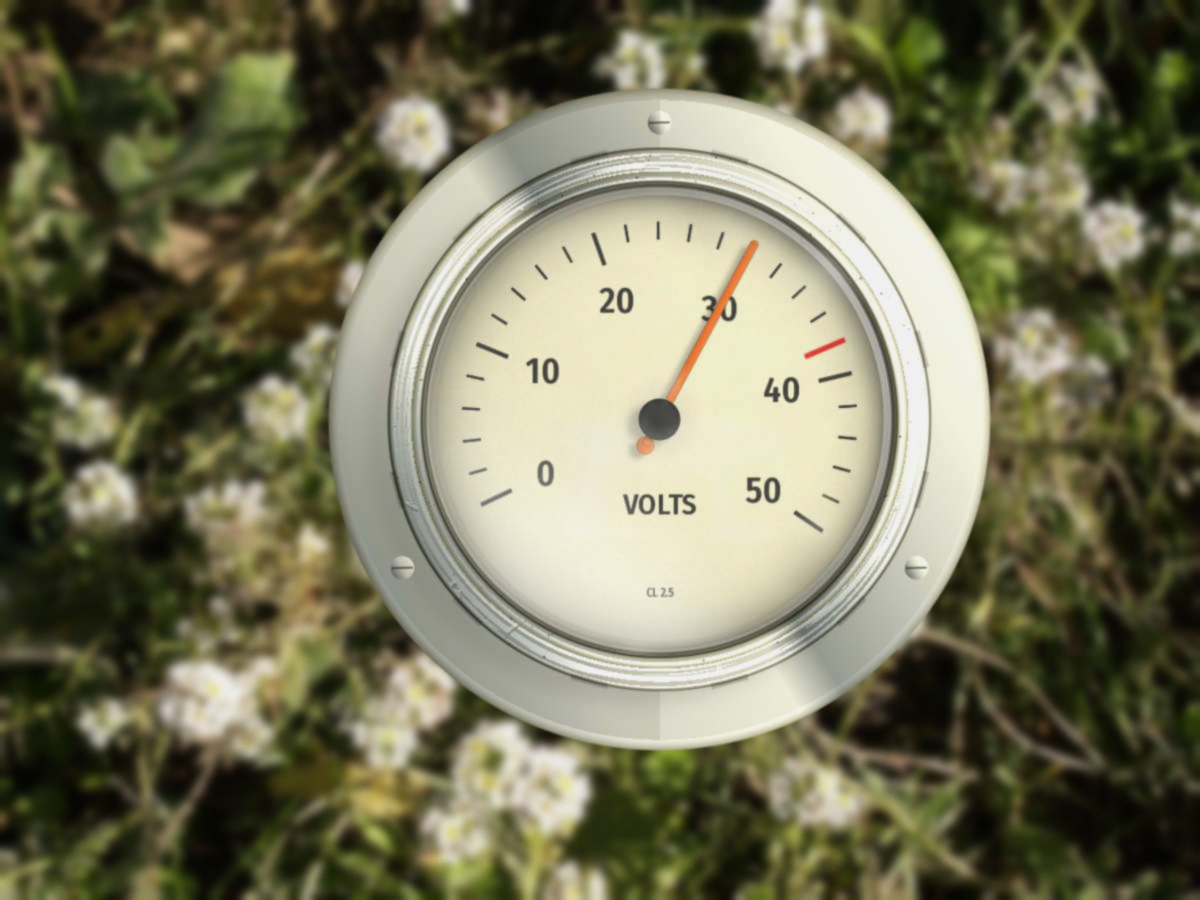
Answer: 30 V
